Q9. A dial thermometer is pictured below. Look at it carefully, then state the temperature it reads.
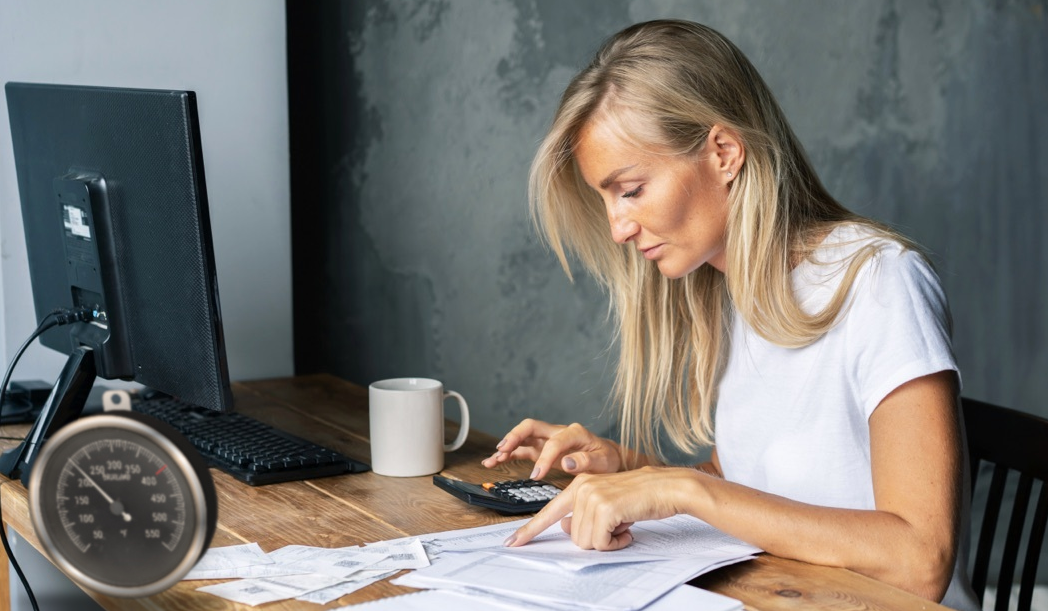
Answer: 225 °F
